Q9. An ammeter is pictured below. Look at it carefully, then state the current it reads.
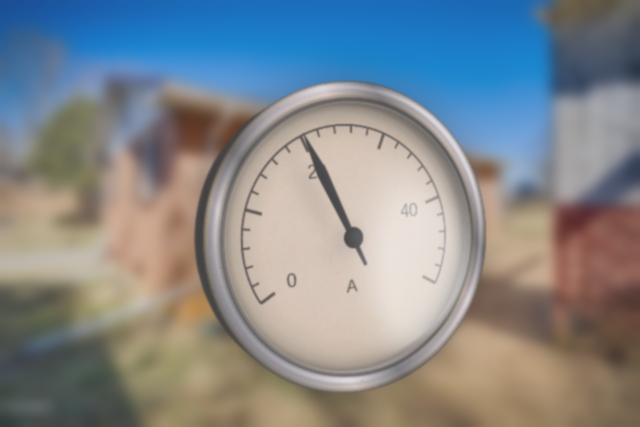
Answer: 20 A
